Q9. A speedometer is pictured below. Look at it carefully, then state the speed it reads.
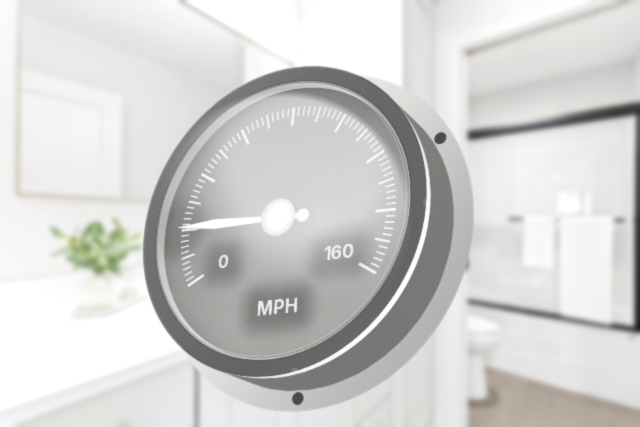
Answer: 20 mph
